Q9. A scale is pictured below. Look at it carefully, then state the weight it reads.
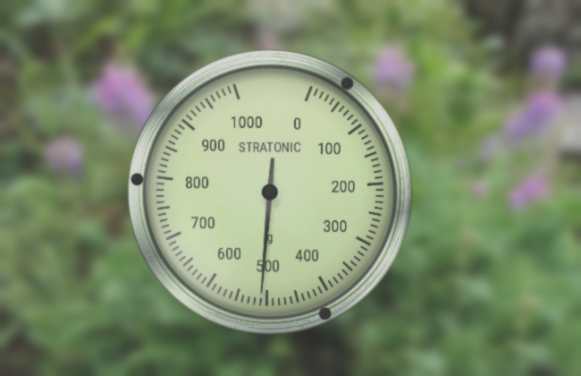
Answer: 510 g
